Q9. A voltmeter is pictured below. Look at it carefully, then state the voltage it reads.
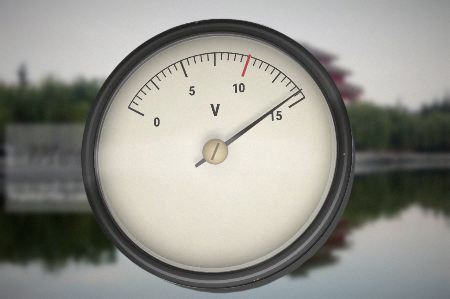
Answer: 14.5 V
